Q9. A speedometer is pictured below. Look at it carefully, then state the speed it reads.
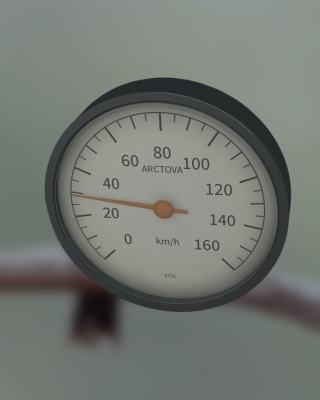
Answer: 30 km/h
